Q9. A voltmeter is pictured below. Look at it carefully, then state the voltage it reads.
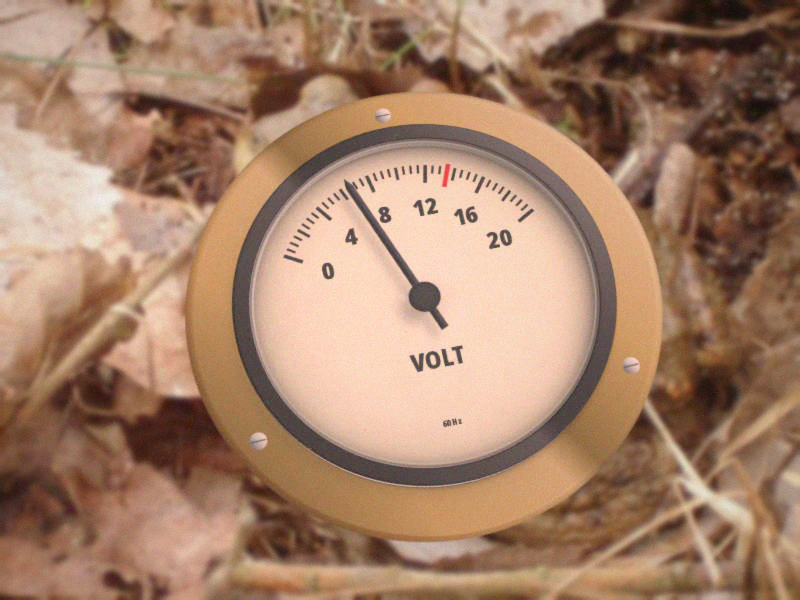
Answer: 6.5 V
